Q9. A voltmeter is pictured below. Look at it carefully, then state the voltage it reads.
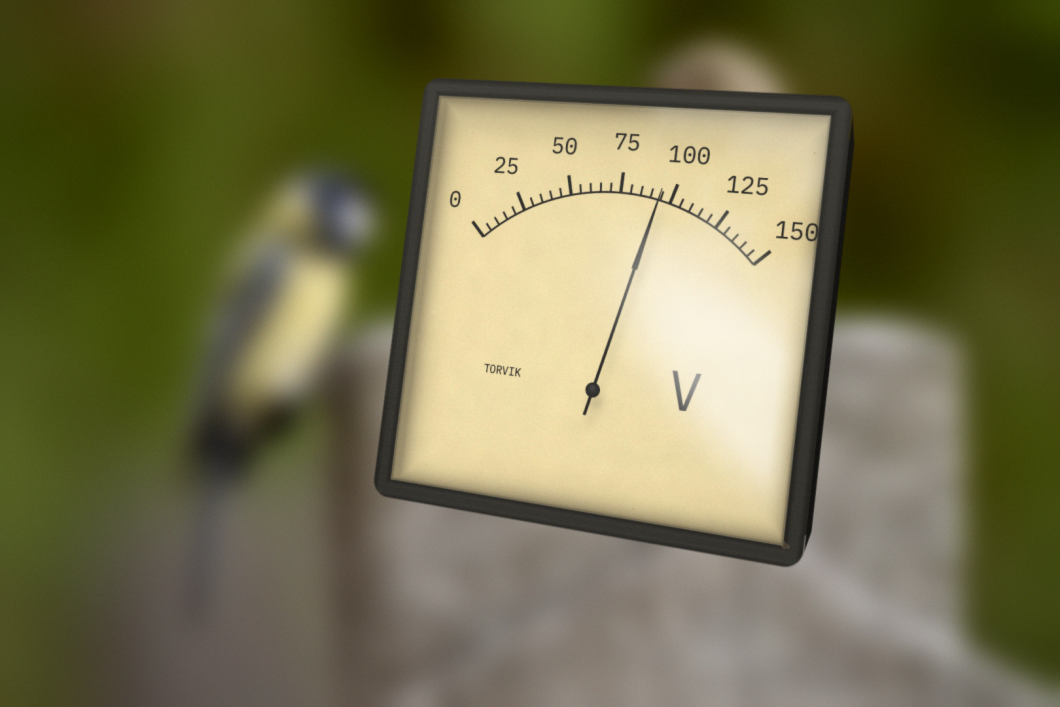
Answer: 95 V
